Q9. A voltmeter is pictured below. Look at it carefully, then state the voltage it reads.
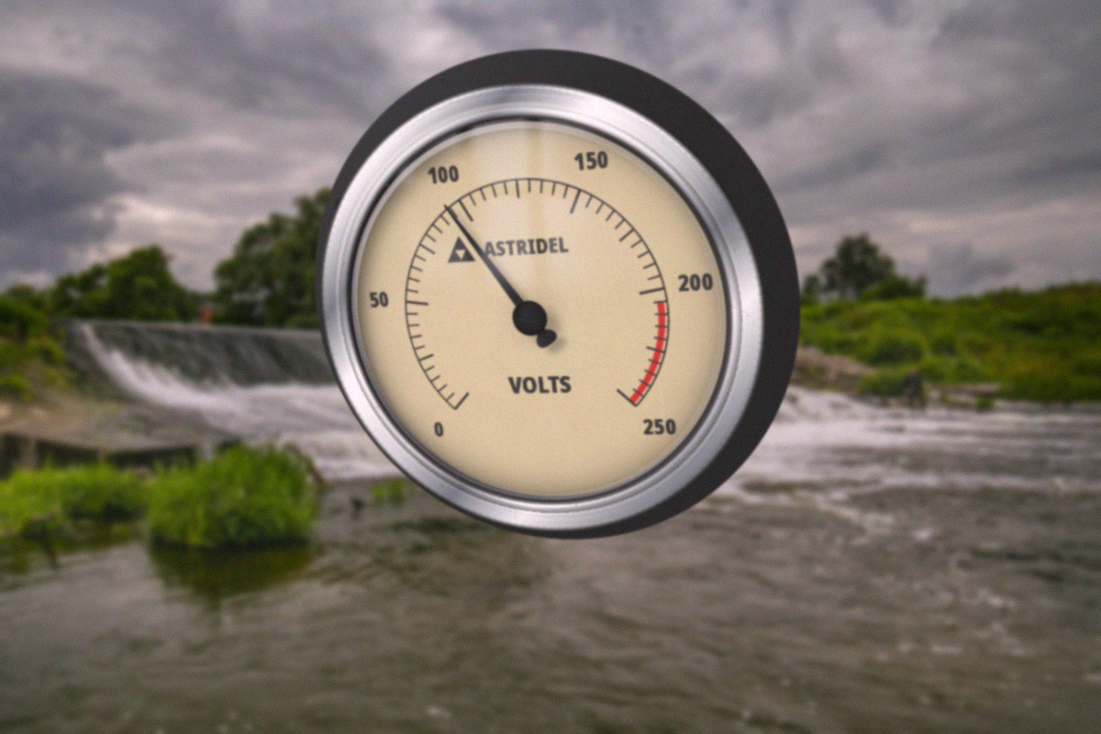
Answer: 95 V
